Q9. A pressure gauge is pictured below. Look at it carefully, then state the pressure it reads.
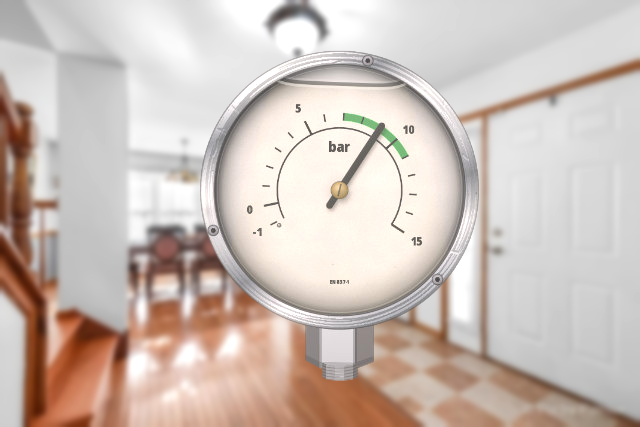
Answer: 9 bar
